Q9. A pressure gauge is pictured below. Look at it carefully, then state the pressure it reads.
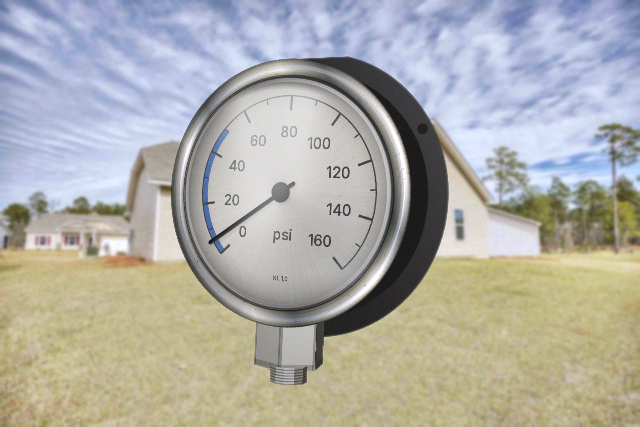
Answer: 5 psi
